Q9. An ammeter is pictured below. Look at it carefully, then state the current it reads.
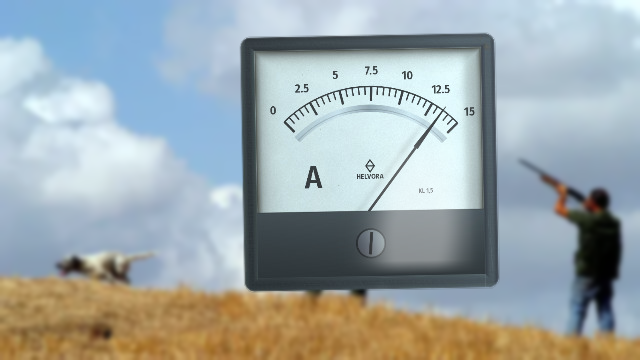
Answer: 13.5 A
